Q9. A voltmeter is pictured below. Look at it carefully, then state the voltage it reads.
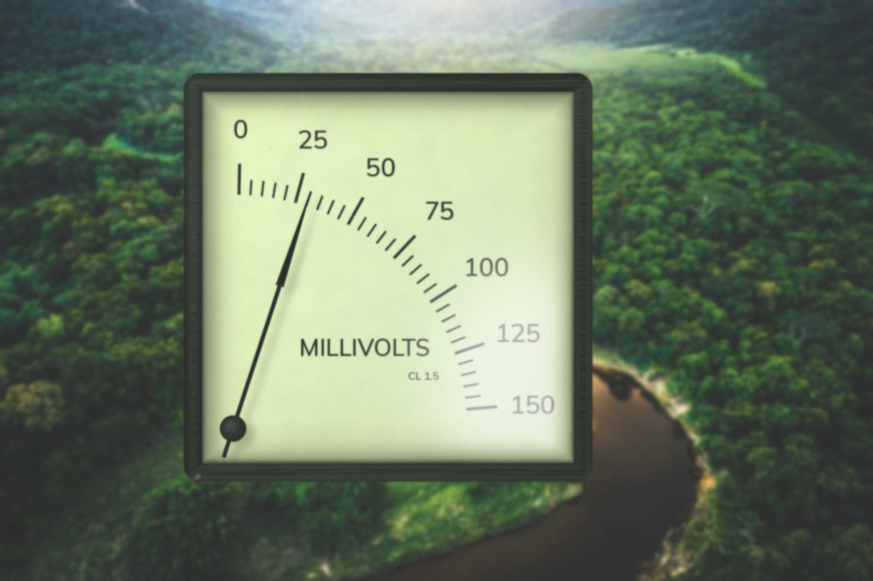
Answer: 30 mV
